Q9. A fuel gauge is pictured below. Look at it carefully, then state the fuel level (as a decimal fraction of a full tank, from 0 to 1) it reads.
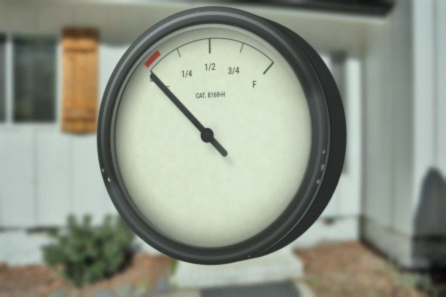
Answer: 0
